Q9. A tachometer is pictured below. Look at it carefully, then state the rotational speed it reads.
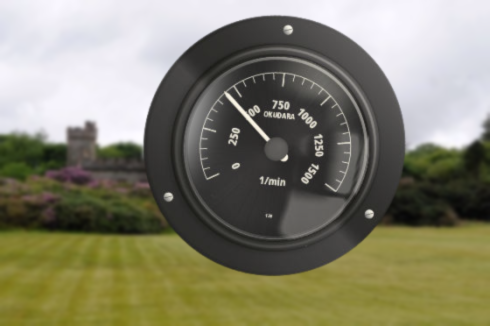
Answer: 450 rpm
